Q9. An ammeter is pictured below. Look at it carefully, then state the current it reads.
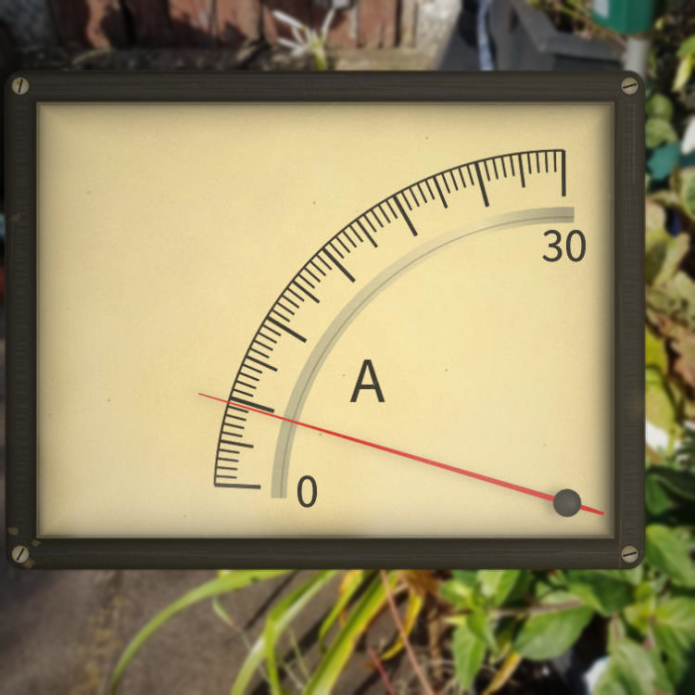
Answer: 4.75 A
